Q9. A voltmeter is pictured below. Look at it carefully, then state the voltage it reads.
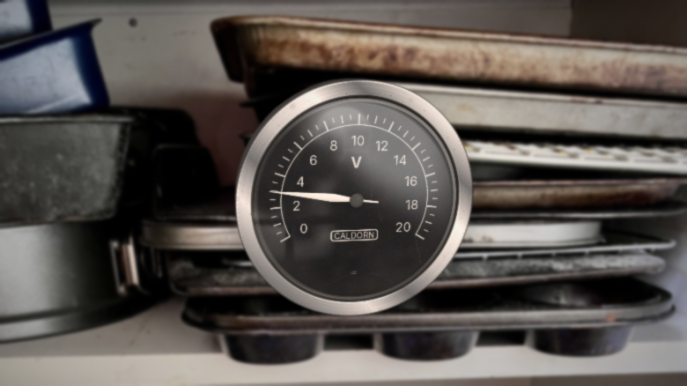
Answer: 3 V
